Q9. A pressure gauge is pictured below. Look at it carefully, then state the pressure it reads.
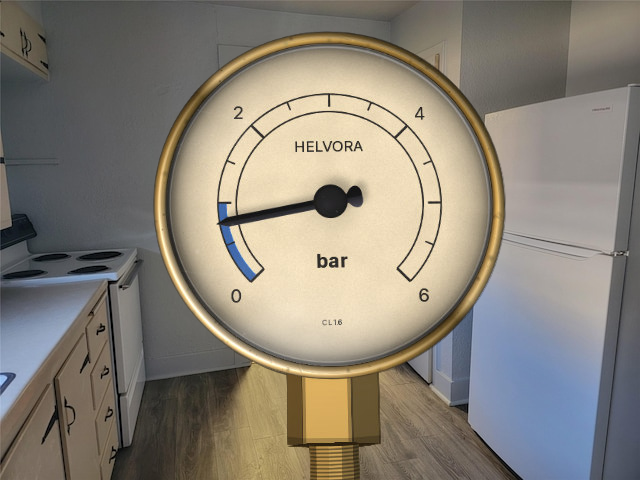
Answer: 0.75 bar
